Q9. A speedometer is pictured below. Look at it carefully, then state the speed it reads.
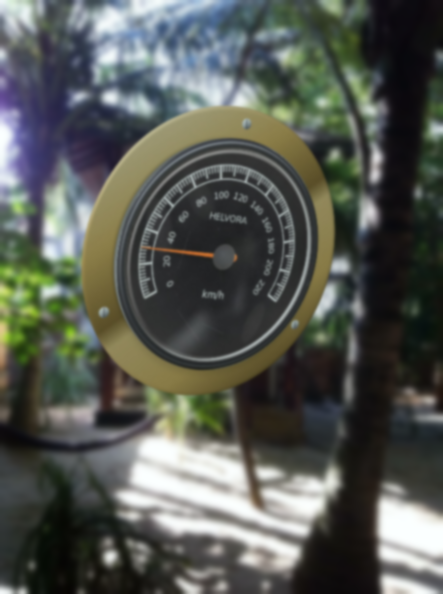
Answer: 30 km/h
